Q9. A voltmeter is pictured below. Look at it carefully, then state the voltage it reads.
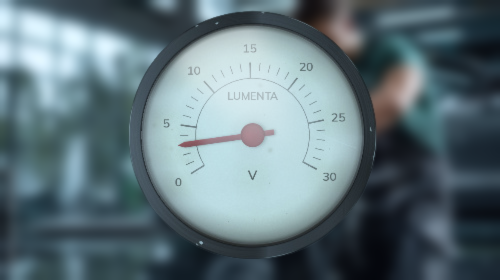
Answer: 3 V
